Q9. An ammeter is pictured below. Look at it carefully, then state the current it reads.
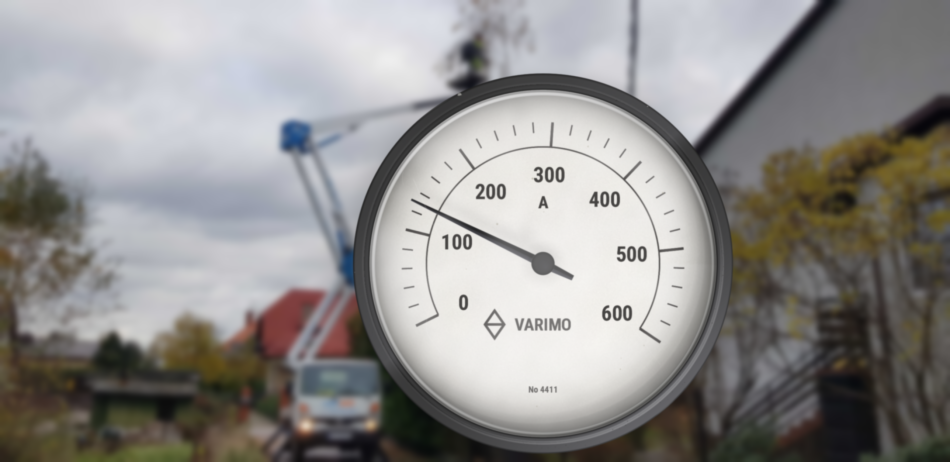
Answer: 130 A
